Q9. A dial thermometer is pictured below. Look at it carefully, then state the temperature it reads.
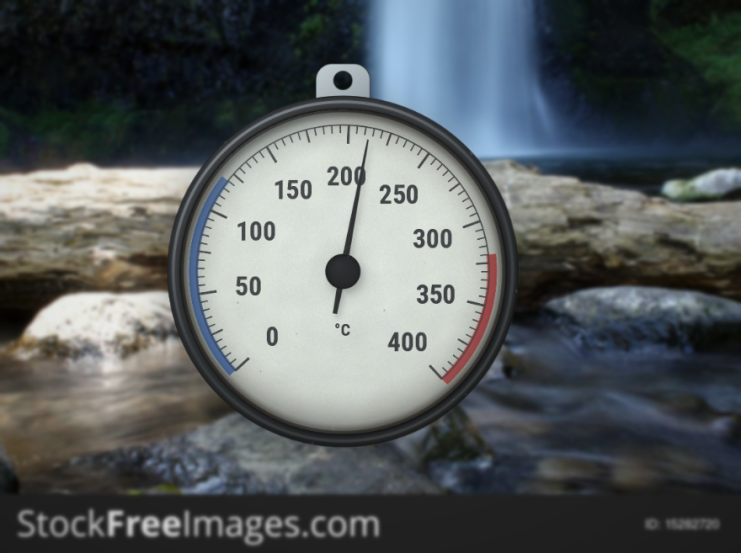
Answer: 212.5 °C
